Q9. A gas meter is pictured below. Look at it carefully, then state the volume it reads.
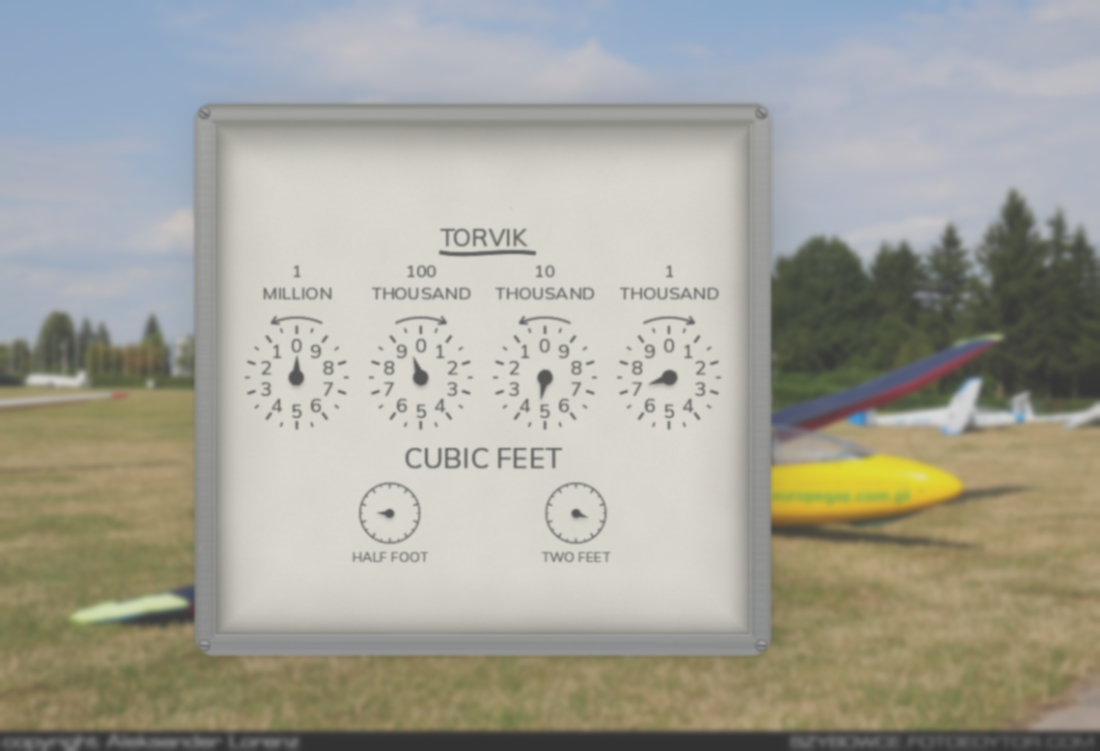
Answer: 994700 ft³
